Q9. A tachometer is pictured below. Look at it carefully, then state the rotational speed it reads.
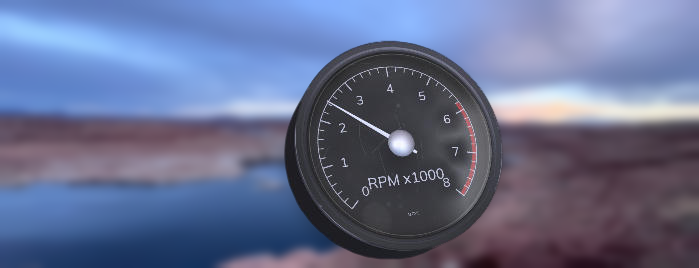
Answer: 2400 rpm
